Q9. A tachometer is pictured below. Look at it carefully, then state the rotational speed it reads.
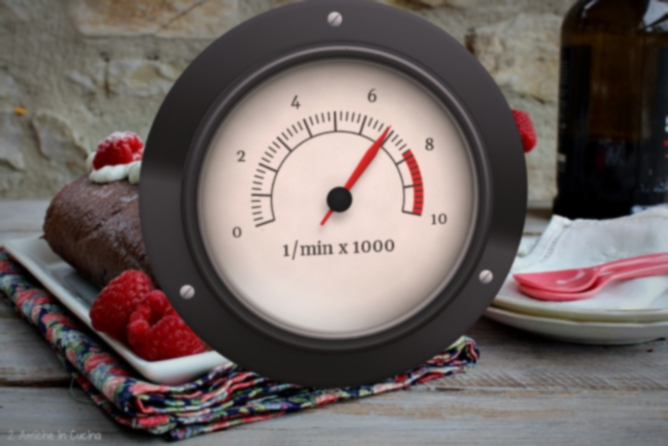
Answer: 6800 rpm
